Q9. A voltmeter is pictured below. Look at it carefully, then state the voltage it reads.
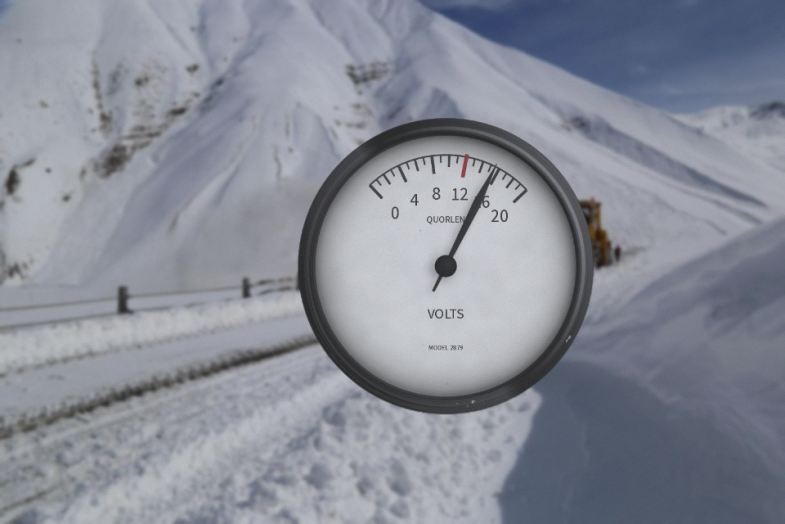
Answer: 15.5 V
